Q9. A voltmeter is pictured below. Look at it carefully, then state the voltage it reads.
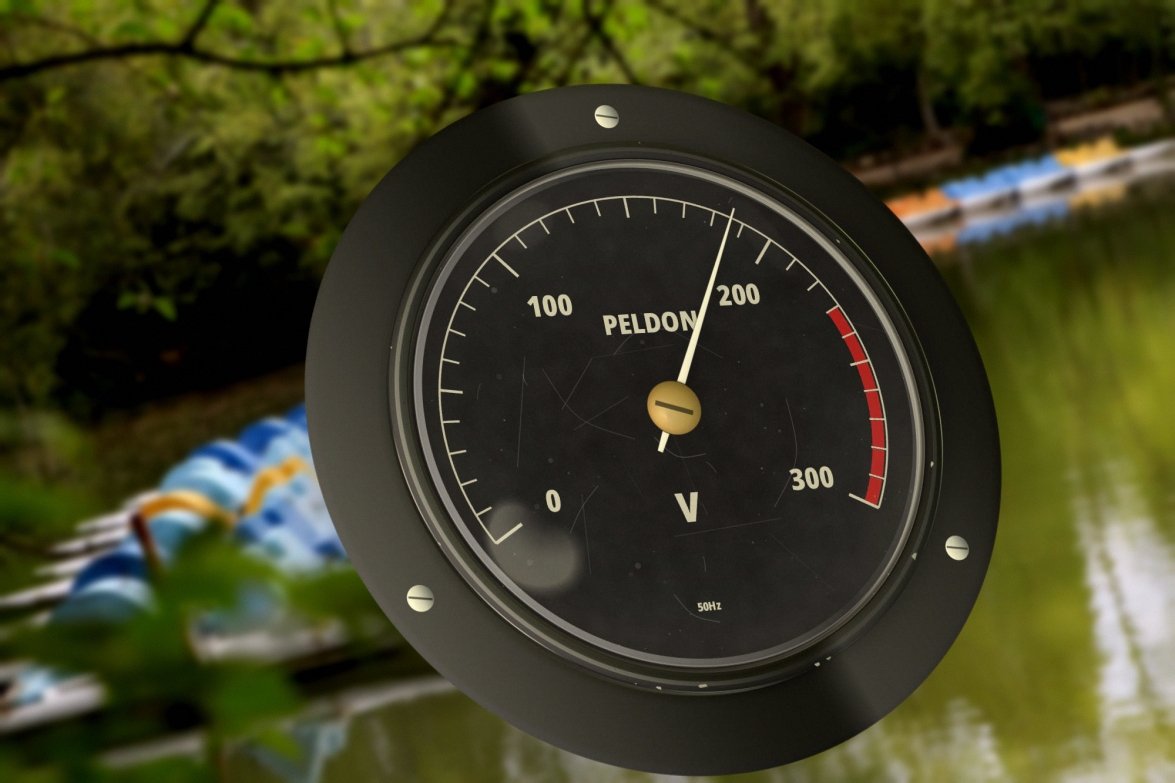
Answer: 185 V
